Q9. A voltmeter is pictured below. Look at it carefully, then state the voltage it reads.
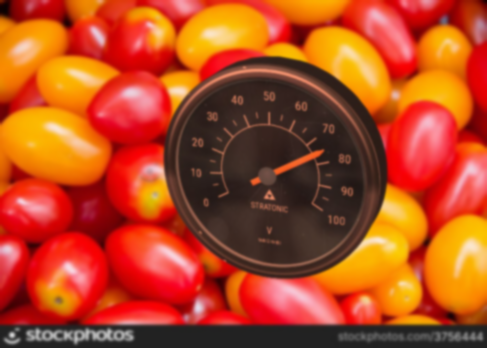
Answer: 75 V
